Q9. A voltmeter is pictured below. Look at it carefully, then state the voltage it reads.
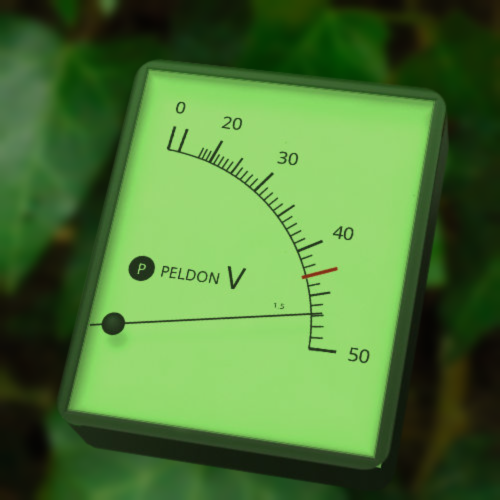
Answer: 47 V
